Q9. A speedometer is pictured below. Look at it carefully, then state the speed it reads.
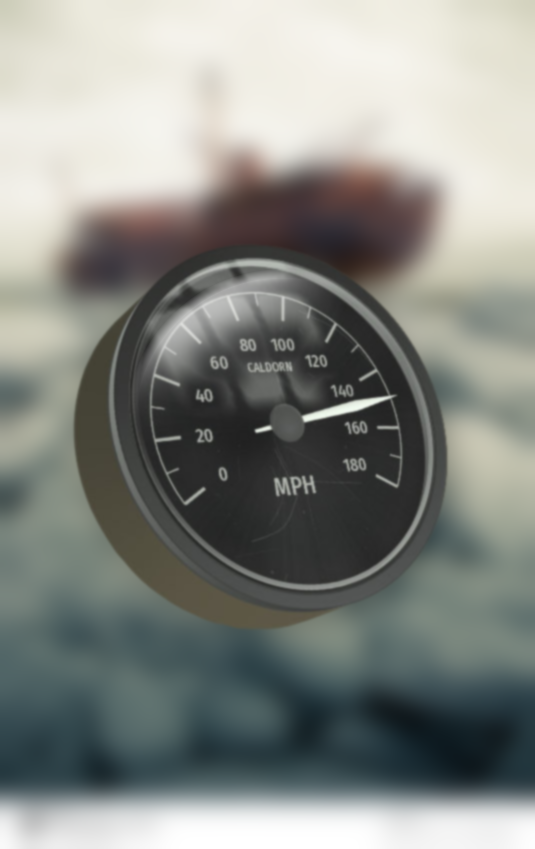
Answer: 150 mph
